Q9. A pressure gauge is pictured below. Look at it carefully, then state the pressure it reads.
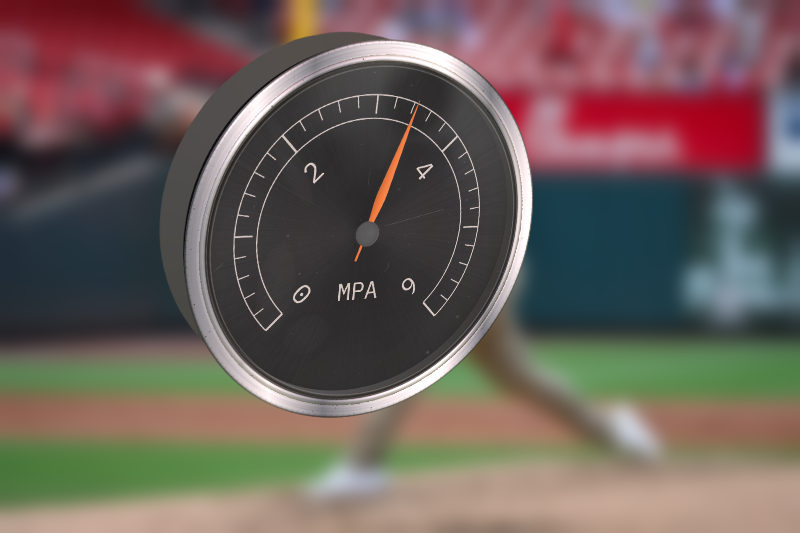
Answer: 3.4 MPa
